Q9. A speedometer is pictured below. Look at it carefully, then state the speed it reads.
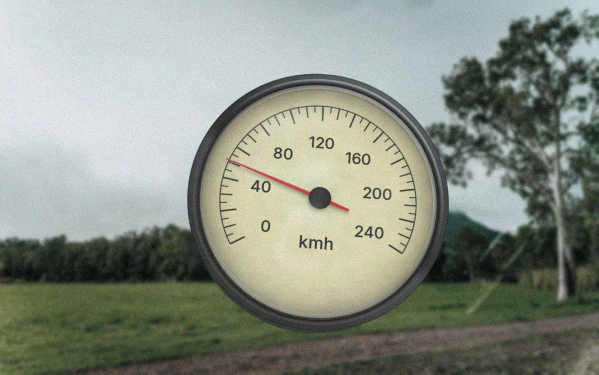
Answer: 50 km/h
